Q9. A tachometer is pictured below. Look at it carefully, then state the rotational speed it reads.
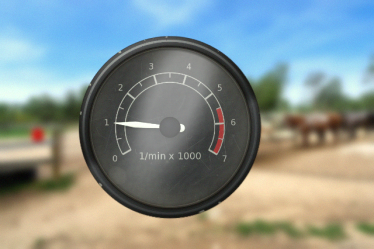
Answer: 1000 rpm
